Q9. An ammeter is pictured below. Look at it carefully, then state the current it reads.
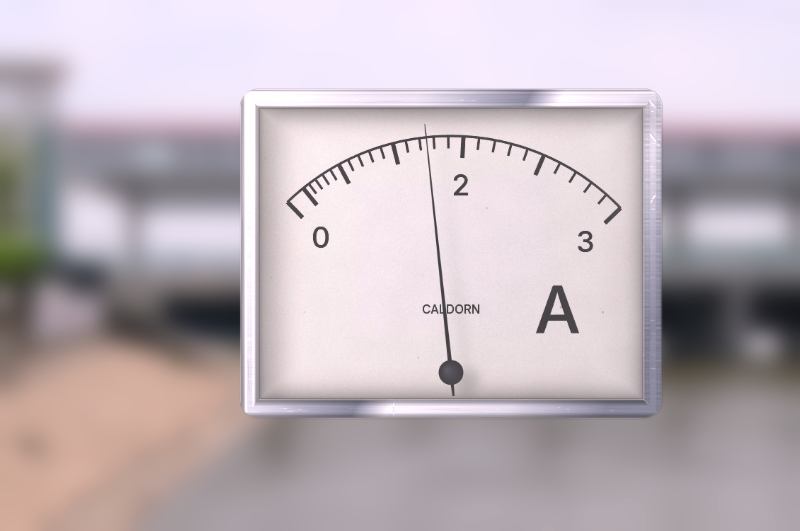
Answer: 1.75 A
